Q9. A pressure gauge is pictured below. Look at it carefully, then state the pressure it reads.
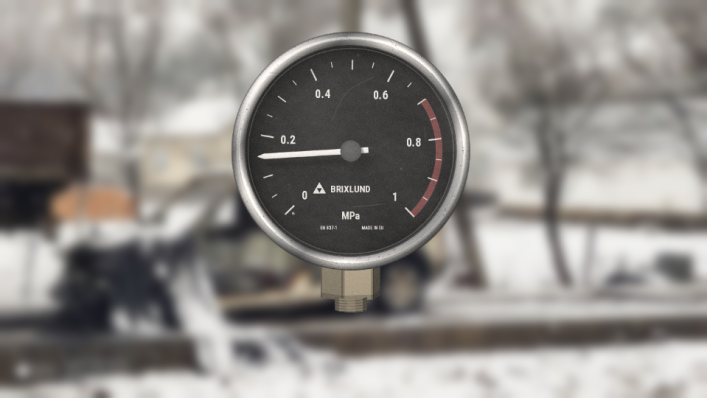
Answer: 0.15 MPa
